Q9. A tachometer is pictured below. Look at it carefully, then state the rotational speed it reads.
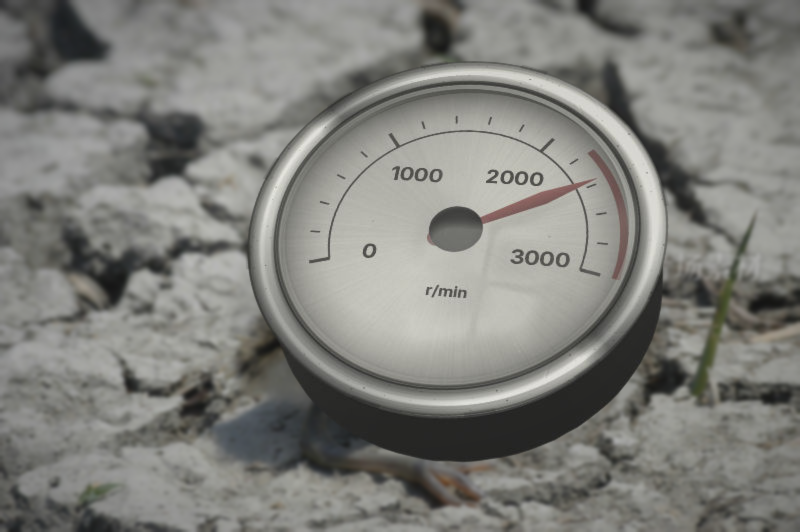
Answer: 2400 rpm
